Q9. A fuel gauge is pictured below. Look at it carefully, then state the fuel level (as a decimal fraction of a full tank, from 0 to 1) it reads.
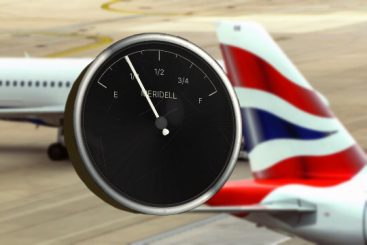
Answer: 0.25
